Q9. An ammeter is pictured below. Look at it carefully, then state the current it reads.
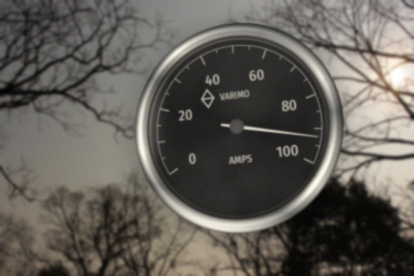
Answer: 92.5 A
